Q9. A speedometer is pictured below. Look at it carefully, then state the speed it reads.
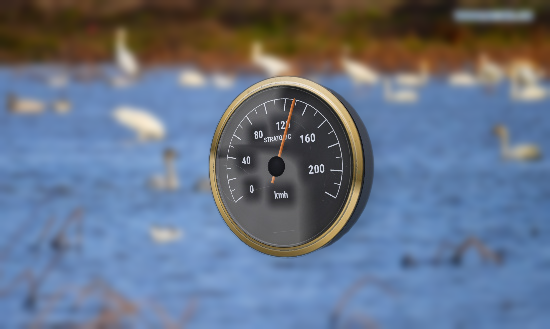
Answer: 130 km/h
